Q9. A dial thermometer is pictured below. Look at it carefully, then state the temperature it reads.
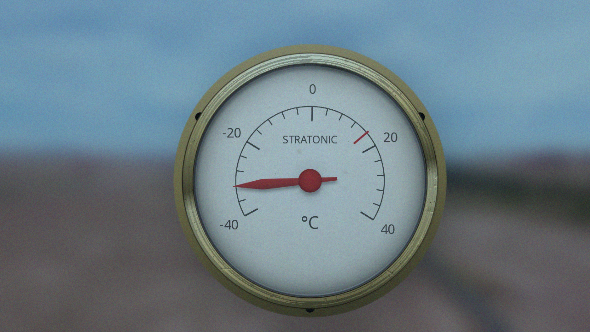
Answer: -32 °C
